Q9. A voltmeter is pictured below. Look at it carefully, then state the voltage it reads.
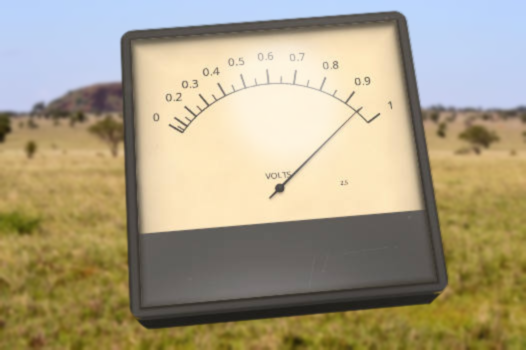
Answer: 0.95 V
